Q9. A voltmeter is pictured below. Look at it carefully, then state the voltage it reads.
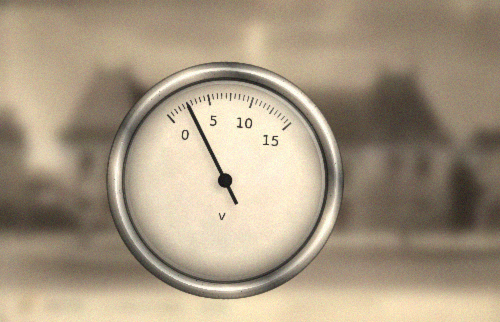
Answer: 2.5 V
